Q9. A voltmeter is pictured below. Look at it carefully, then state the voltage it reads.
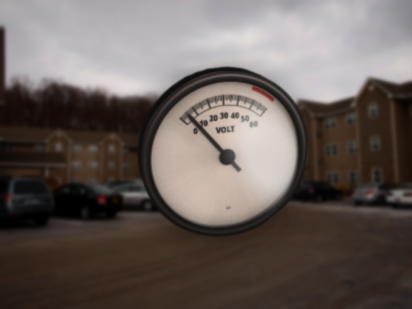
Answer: 5 V
